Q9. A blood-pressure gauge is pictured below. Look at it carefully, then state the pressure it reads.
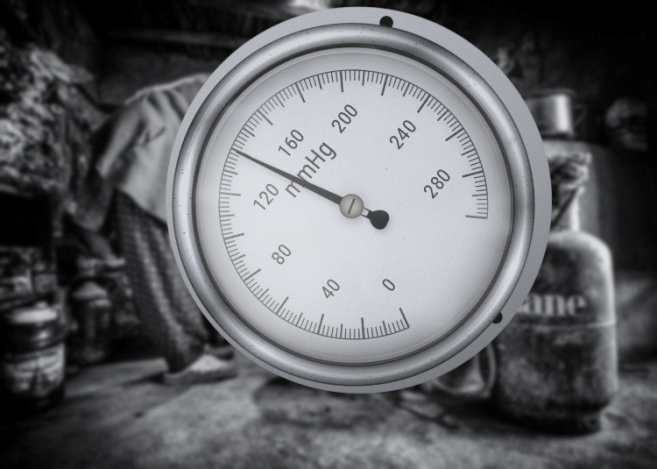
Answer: 140 mmHg
